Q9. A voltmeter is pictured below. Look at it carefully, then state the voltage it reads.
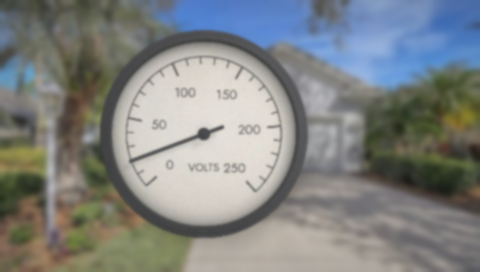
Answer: 20 V
